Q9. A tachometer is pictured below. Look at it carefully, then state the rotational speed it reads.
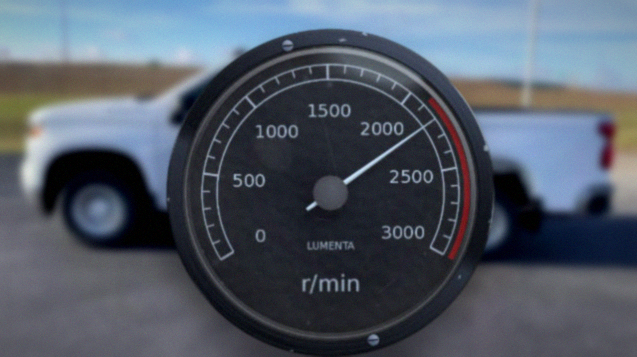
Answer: 2200 rpm
